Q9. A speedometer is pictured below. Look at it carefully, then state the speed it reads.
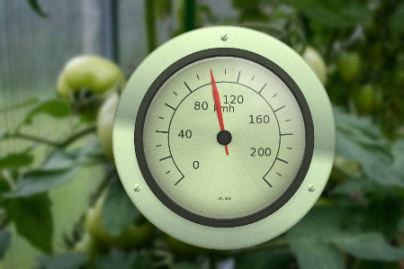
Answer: 100 km/h
